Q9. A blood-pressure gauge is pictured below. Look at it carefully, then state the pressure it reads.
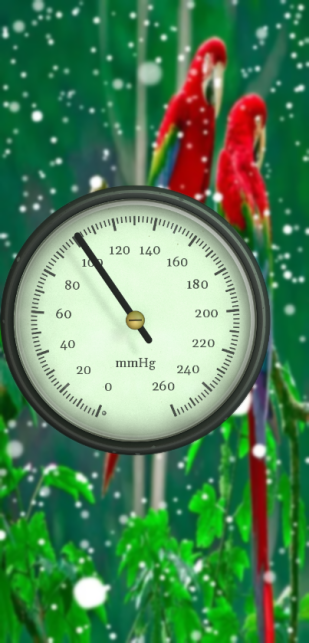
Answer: 102 mmHg
